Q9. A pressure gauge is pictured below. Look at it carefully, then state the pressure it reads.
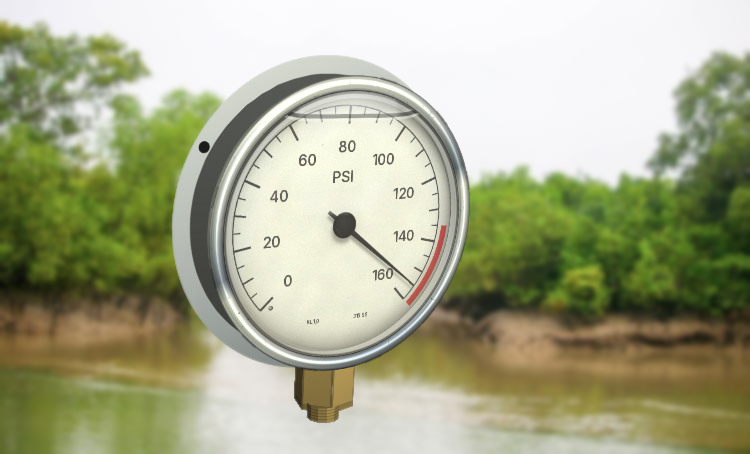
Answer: 155 psi
